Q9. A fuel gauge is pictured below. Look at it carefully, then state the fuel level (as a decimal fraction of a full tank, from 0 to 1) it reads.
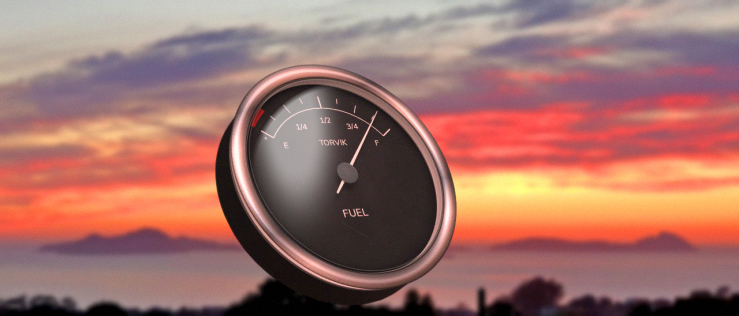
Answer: 0.875
